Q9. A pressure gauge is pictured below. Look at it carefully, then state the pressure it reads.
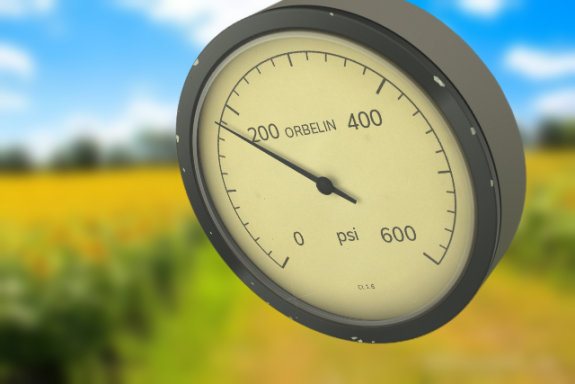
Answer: 180 psi
